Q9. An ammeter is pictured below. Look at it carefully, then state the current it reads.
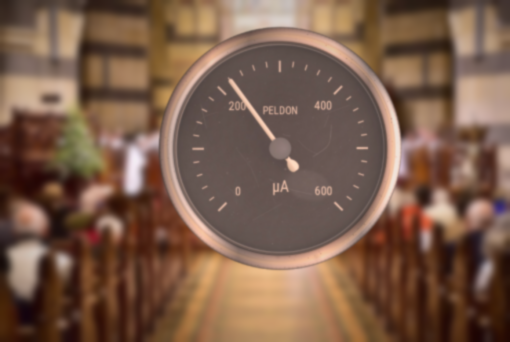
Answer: 220 µA
